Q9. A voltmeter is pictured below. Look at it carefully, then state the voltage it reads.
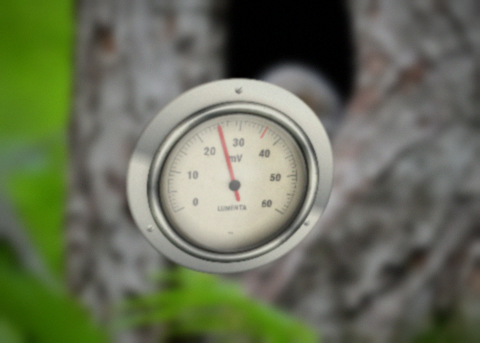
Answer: 25 mV
